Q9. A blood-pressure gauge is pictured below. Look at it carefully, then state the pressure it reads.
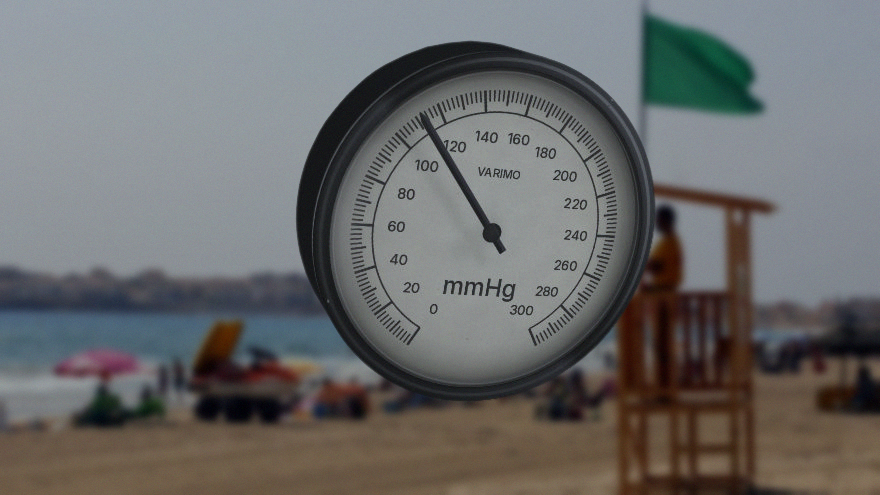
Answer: 112 mmHg
